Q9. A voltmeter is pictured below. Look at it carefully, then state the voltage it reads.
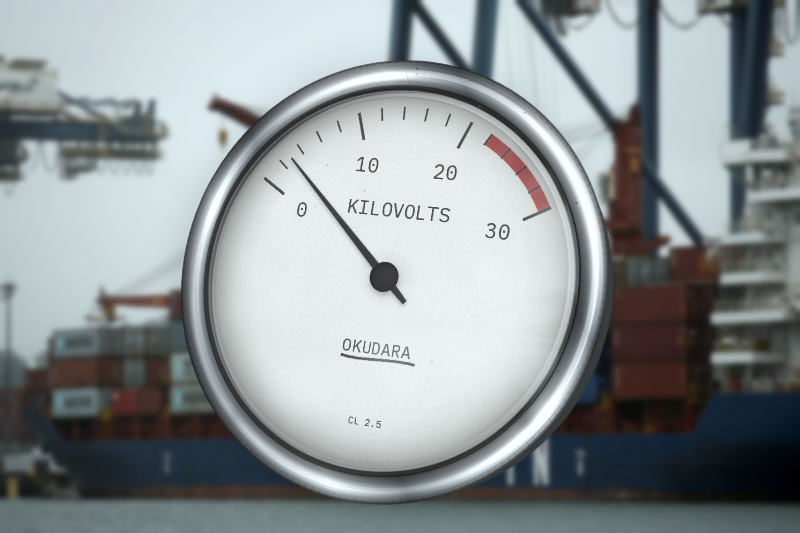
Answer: 3 kV
